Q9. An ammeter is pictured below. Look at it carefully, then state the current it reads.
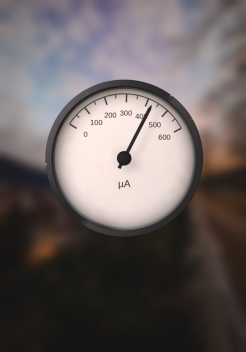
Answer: 425 µA
